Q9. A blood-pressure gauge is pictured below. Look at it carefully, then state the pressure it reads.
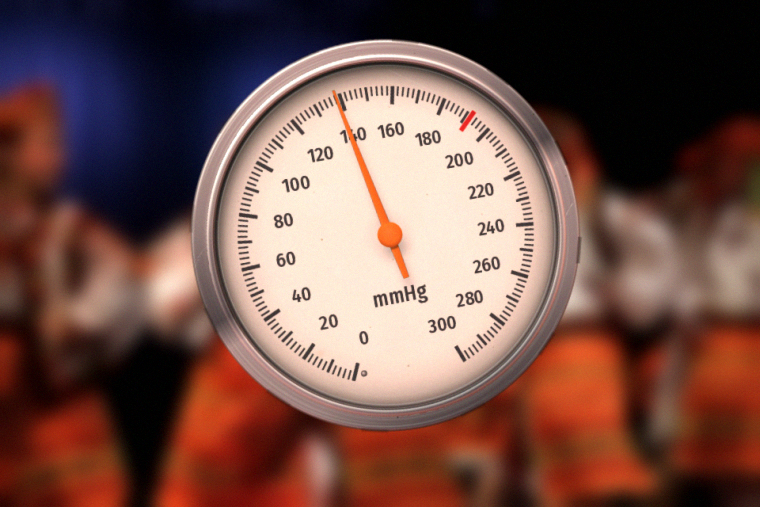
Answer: 138 mmHg
